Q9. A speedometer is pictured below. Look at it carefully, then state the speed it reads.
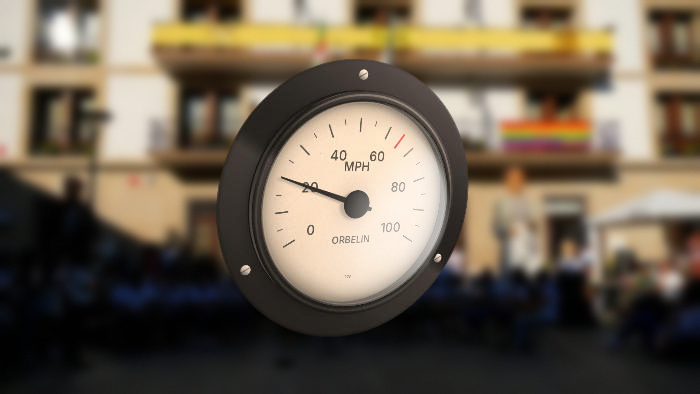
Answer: 20 mph
